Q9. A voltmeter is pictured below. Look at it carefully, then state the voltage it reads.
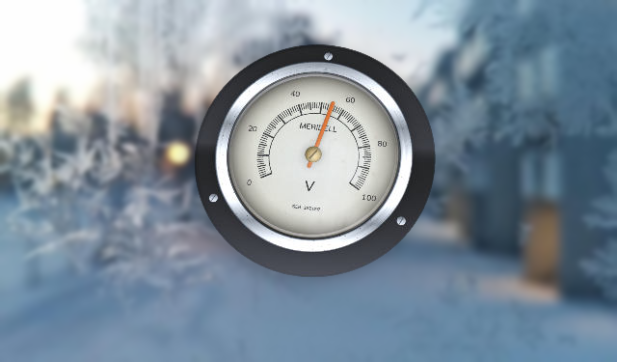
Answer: 55 V
